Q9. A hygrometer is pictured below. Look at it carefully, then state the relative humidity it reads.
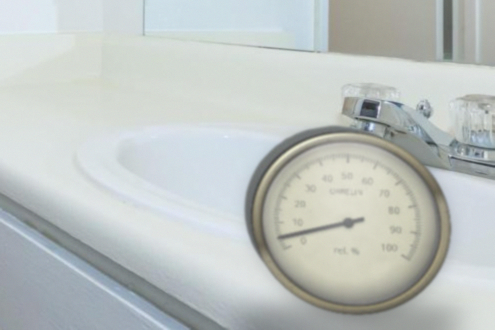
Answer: 5 %
